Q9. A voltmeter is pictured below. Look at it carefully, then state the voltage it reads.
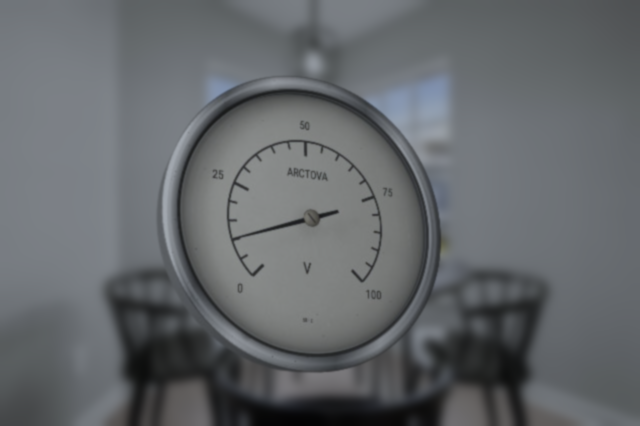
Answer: 10 V
